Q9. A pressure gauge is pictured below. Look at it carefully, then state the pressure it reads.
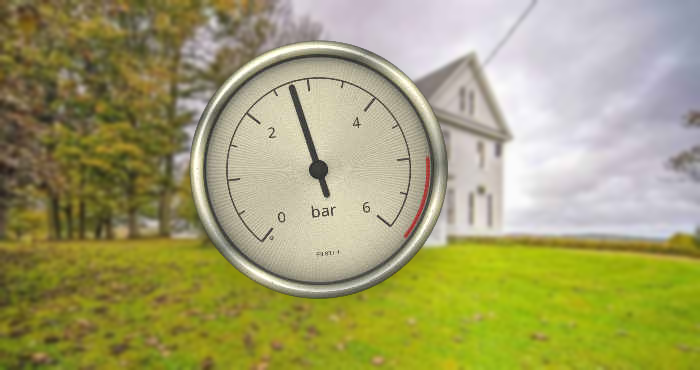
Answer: 2.75 bar
